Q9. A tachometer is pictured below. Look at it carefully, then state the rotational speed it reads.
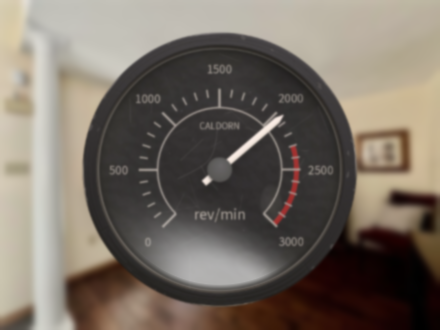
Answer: 2050 rpm
